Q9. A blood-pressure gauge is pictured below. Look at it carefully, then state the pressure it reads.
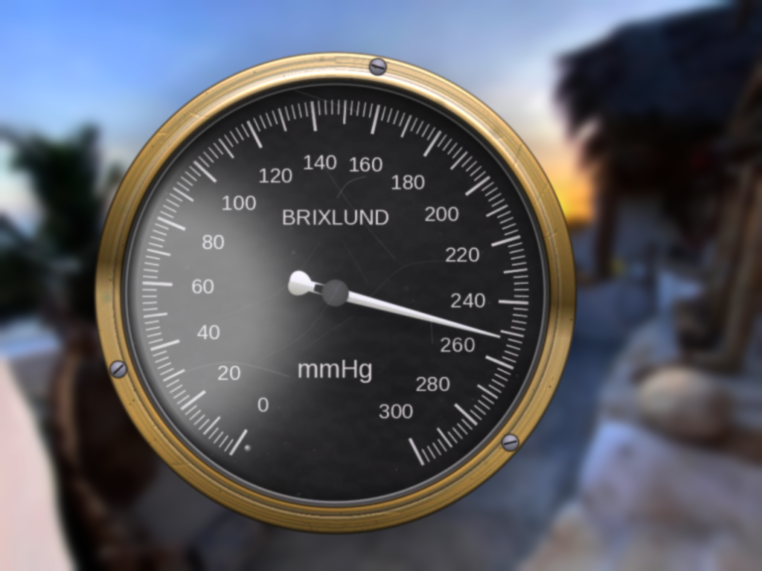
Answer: 252 mmHg
